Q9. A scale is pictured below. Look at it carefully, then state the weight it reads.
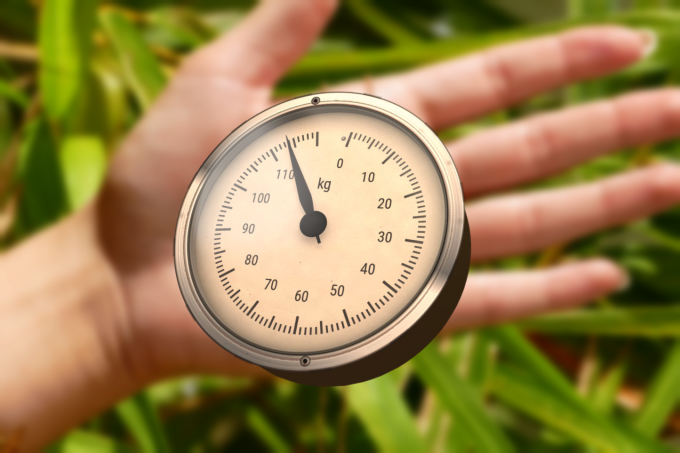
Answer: 114 kg
